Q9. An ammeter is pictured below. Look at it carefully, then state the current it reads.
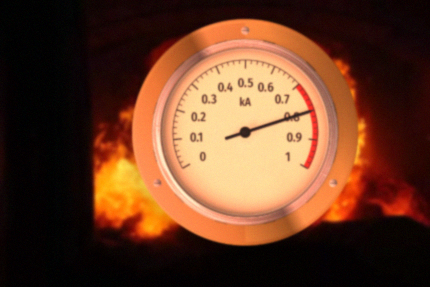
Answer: 0.8 kA
